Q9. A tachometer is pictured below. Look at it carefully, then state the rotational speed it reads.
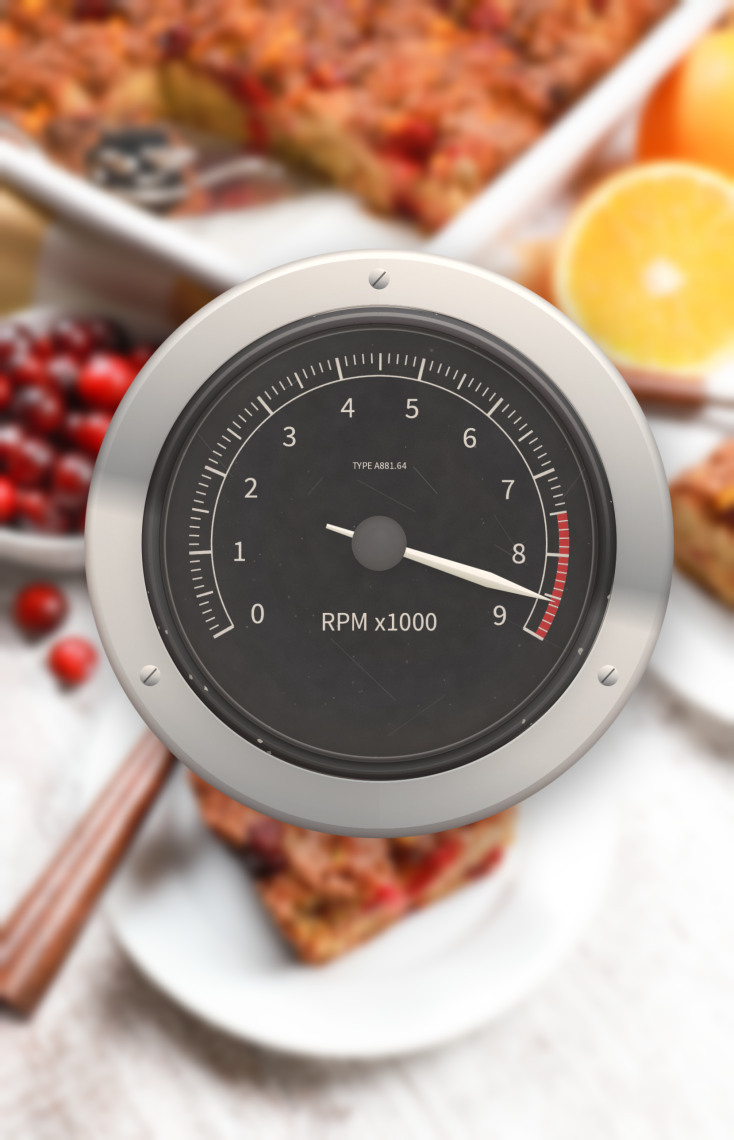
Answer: 8550 rpm
